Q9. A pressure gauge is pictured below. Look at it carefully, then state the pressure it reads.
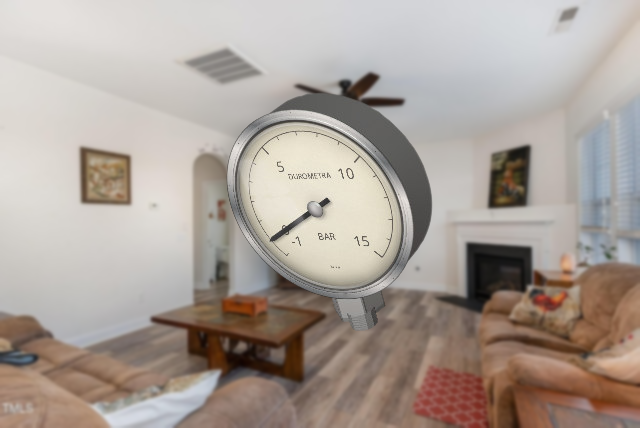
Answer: 0 bar
